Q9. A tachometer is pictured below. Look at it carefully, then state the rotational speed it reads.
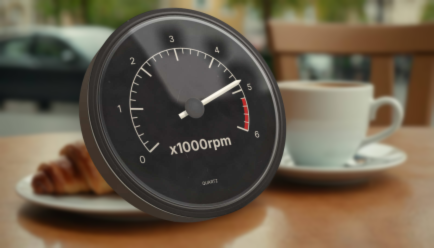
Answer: 4800 rpm
